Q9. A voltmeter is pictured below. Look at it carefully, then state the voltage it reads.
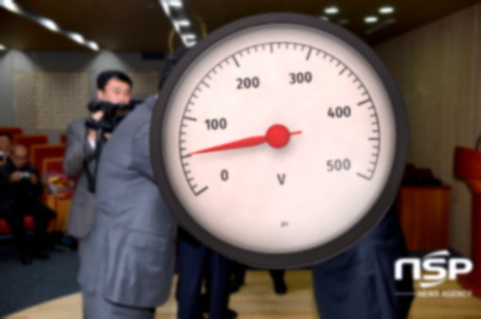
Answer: 50 V
